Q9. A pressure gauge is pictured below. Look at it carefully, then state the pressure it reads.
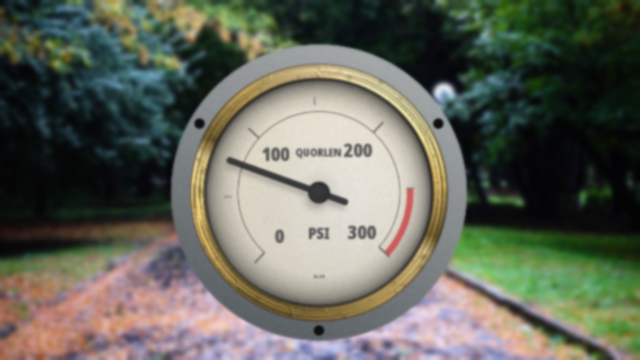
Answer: 75 psi
